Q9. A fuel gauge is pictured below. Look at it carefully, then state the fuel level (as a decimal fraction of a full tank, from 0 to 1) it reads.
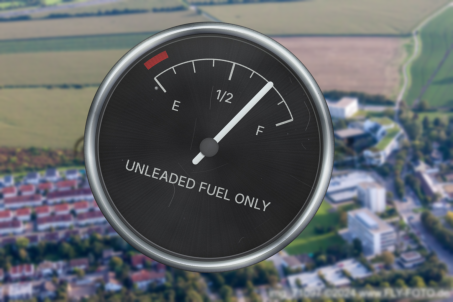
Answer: 0.75
